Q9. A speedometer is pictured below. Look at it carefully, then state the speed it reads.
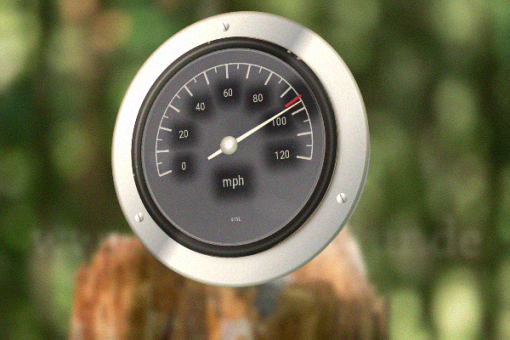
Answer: 97.5 mph
